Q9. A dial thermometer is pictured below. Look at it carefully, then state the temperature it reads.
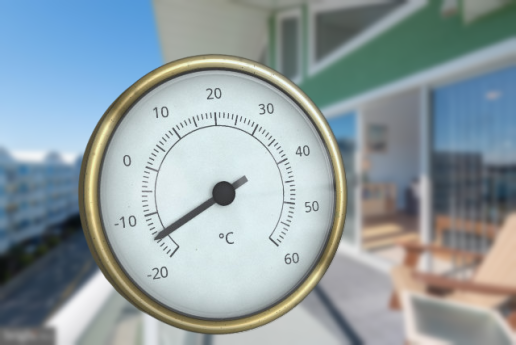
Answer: -15 °C
